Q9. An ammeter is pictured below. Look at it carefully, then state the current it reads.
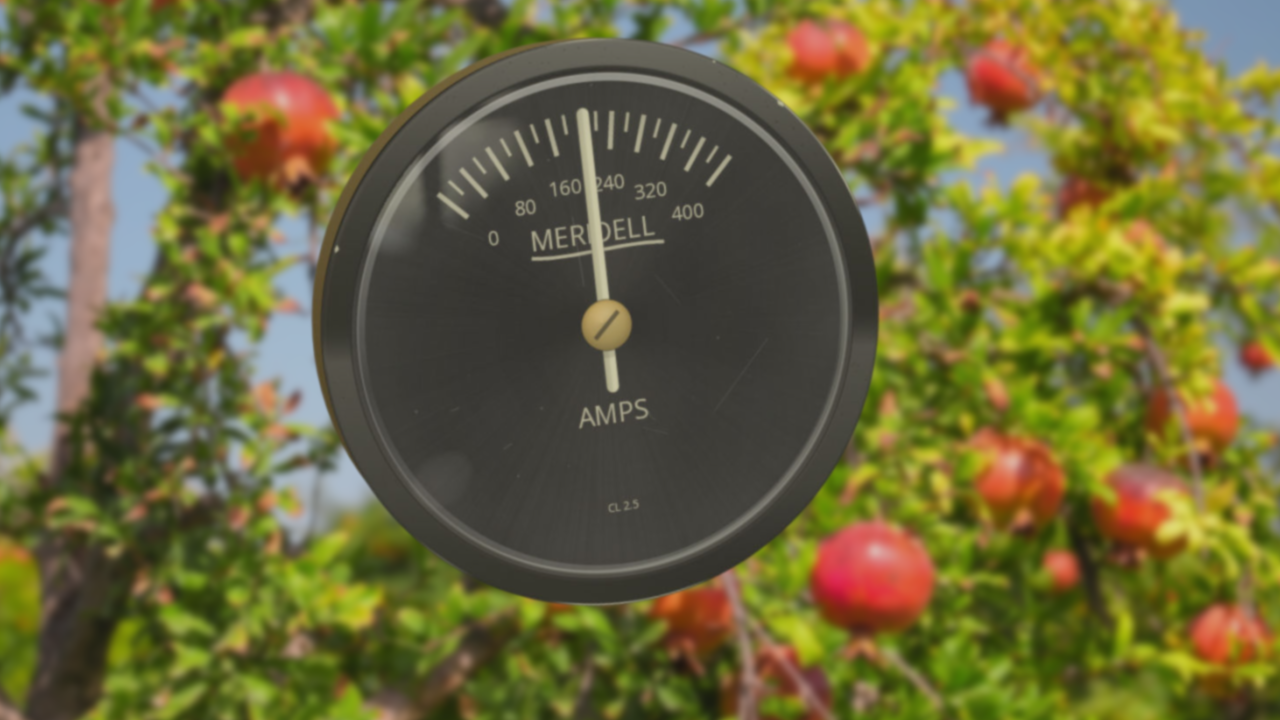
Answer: 200 A
